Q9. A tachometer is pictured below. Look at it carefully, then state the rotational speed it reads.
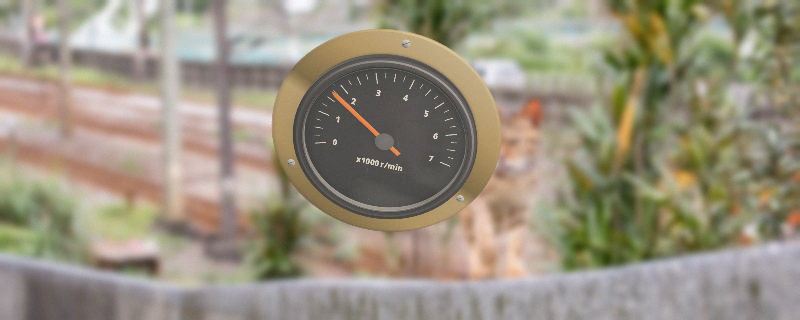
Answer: 1750 rpm
